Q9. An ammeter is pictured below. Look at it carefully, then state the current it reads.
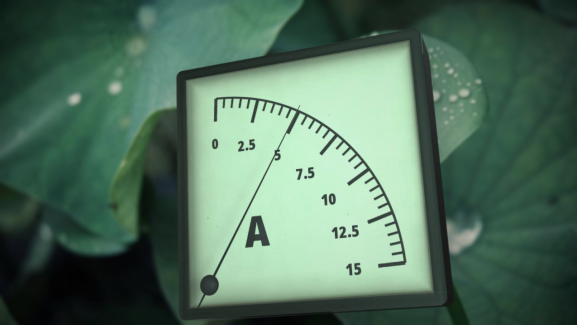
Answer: 5 A
